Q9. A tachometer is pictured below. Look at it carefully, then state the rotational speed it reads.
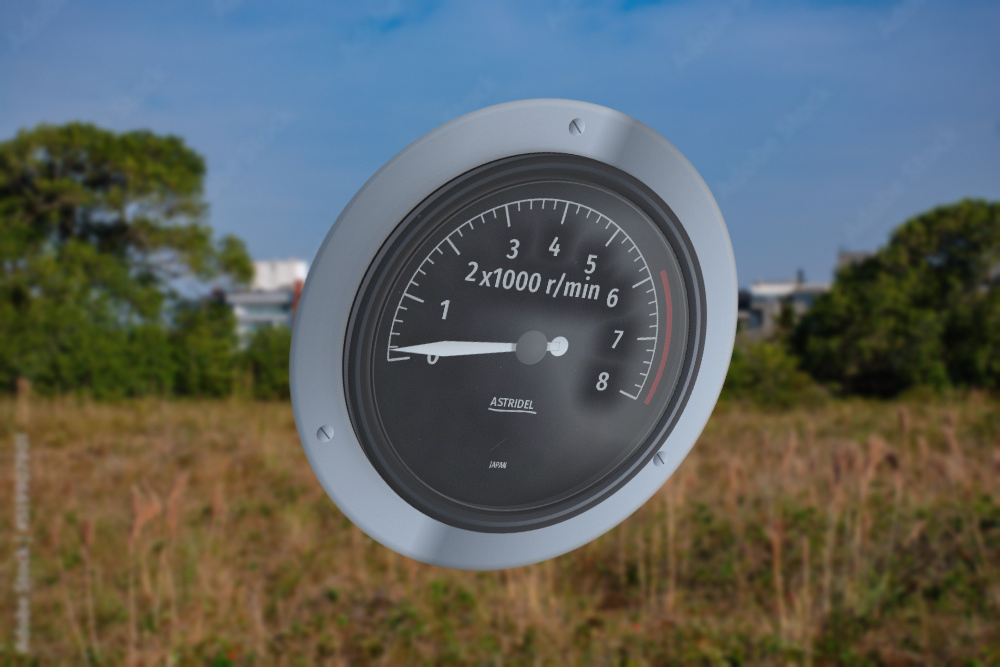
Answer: 200 rpm
